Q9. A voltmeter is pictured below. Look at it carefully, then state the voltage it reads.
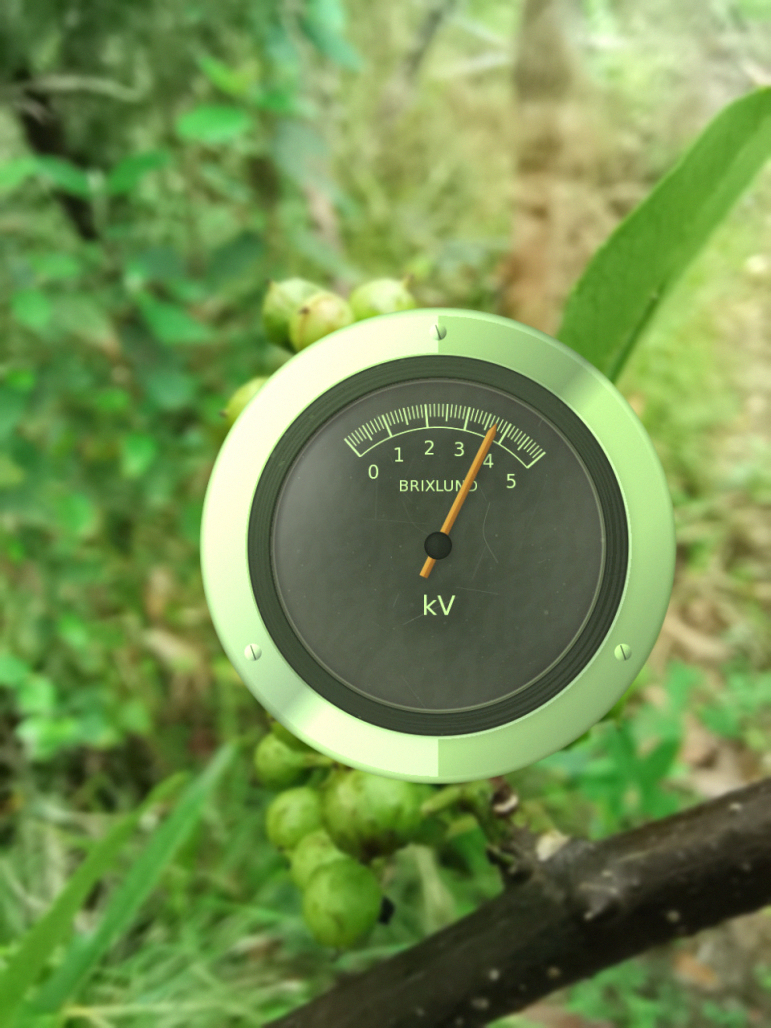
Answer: 3.7 kV
